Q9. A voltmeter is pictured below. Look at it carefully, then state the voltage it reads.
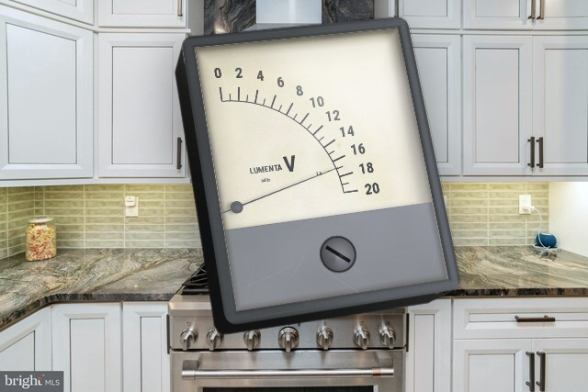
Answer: 17 V
